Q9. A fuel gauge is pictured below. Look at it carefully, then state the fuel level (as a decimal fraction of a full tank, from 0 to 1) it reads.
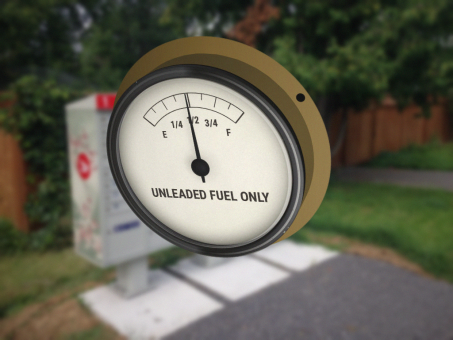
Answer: 0.5
